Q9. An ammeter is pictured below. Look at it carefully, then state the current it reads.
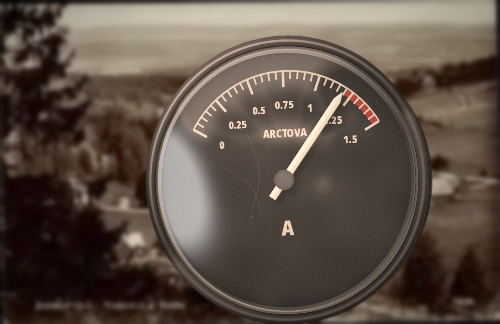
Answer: 1.2 A
